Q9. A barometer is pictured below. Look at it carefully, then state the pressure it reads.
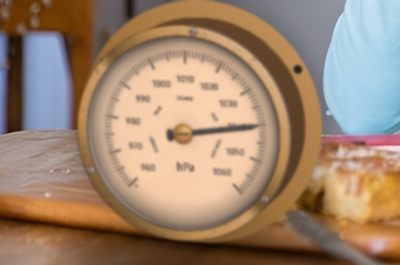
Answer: 1040 hPa
